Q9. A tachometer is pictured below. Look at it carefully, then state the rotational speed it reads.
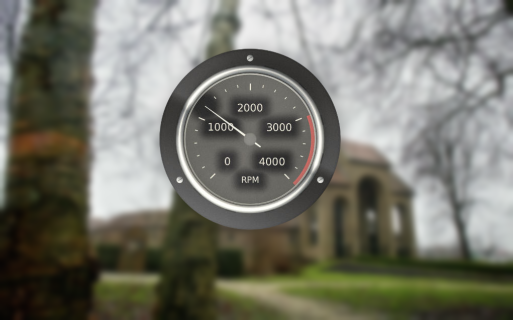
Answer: 1200 rpm
